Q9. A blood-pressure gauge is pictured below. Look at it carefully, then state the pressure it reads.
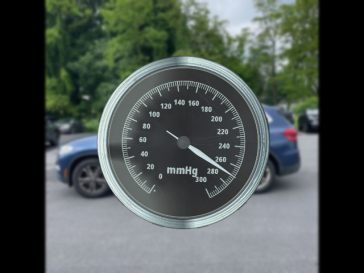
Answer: 270 mmHg
